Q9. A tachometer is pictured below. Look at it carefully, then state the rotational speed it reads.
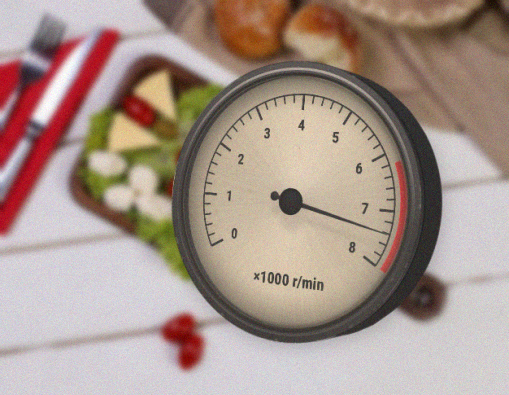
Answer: 7400 rpm
